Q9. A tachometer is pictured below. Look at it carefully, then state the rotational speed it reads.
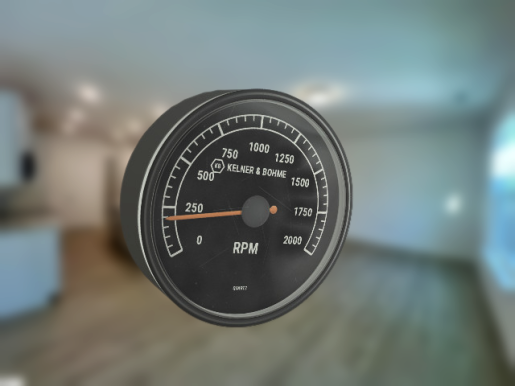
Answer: 200 rpm
